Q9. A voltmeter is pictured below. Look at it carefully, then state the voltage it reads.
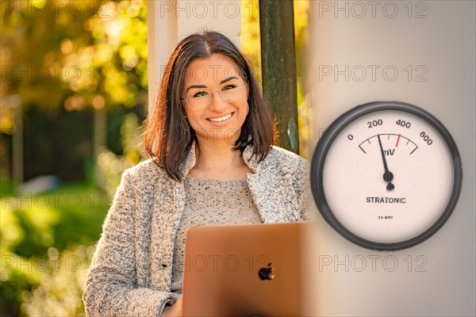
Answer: 200 mV
